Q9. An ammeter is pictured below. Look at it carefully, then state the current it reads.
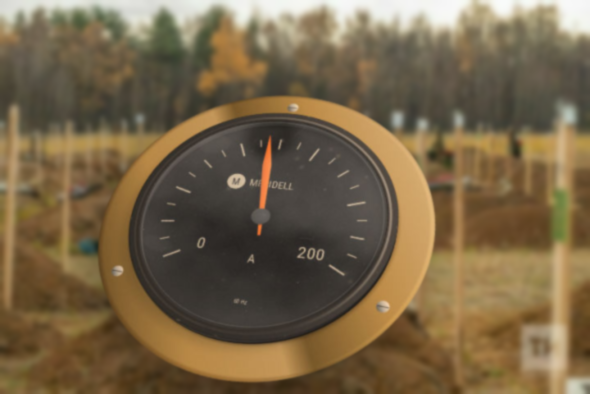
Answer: 95 A
